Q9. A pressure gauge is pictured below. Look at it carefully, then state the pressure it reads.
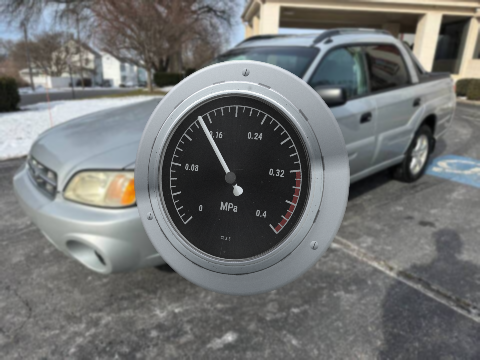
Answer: 0.15 MPa
